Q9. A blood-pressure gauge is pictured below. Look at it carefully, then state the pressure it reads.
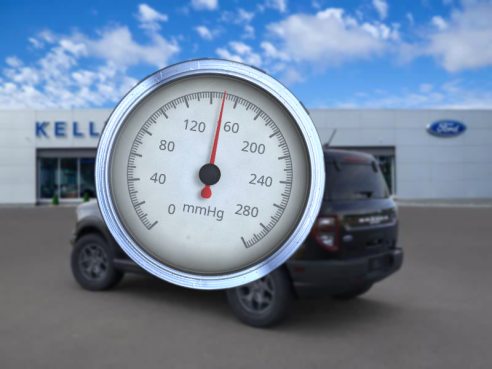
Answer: 150 mmHg
